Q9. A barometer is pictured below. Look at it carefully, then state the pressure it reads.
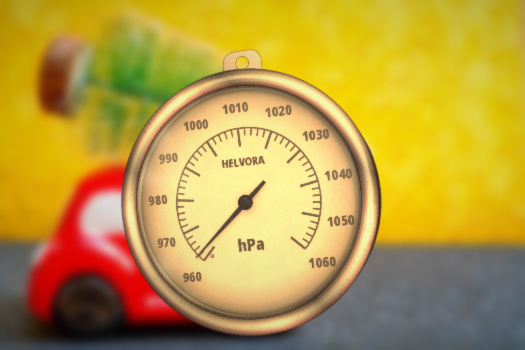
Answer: 962 hPa
